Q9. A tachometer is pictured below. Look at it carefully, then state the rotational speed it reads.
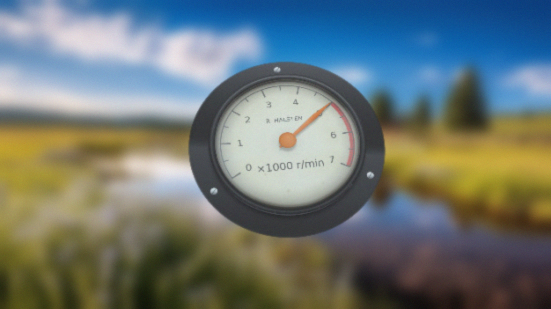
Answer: 5000 rpm
